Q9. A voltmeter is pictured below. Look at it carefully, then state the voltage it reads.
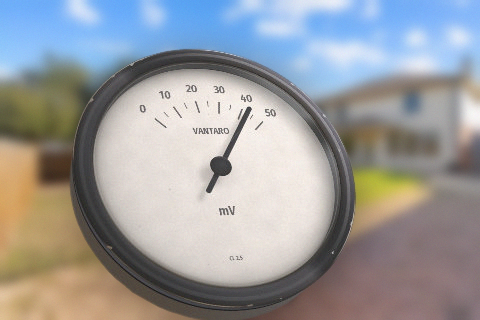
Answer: 42.5 mV
